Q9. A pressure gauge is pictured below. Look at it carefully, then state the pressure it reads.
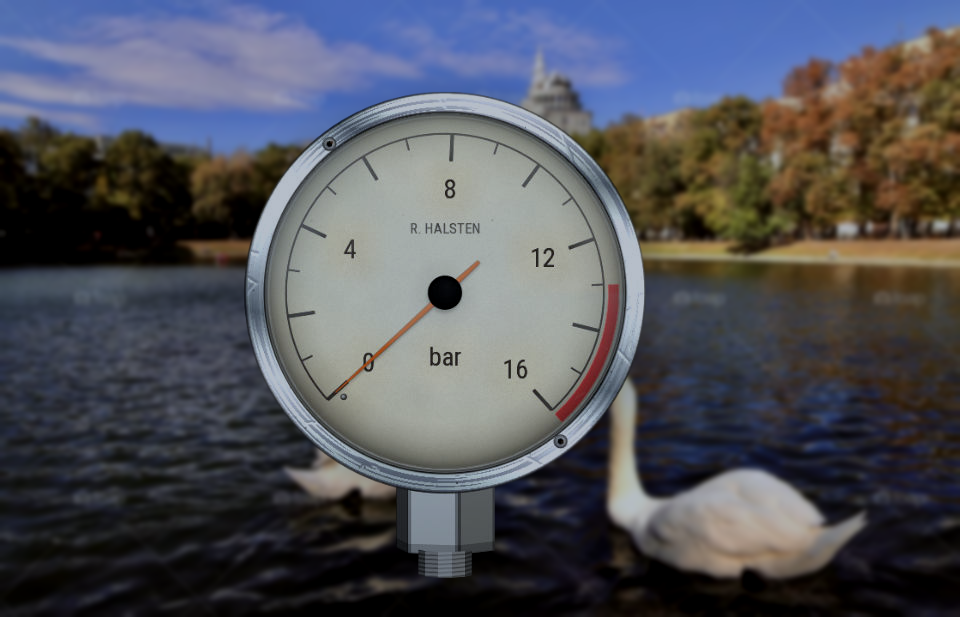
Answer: 0 bar
